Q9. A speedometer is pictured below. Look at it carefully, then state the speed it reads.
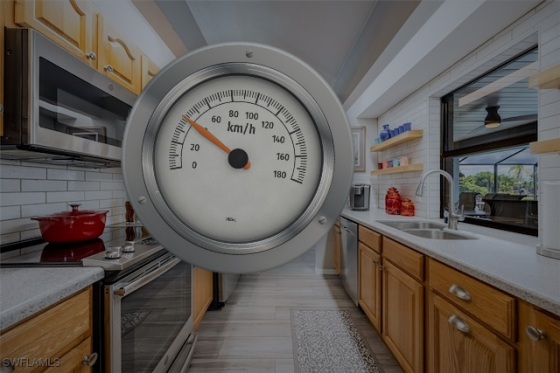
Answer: 40 km/h
